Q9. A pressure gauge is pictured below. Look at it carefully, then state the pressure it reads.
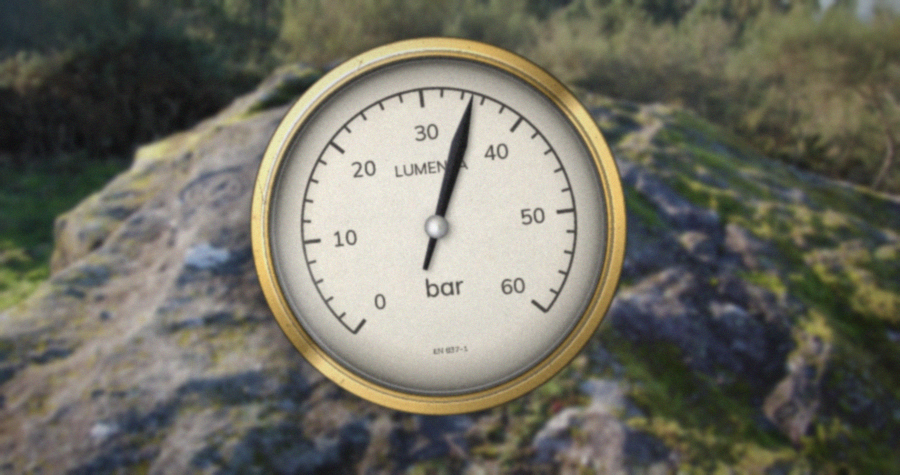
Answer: 35 bar
